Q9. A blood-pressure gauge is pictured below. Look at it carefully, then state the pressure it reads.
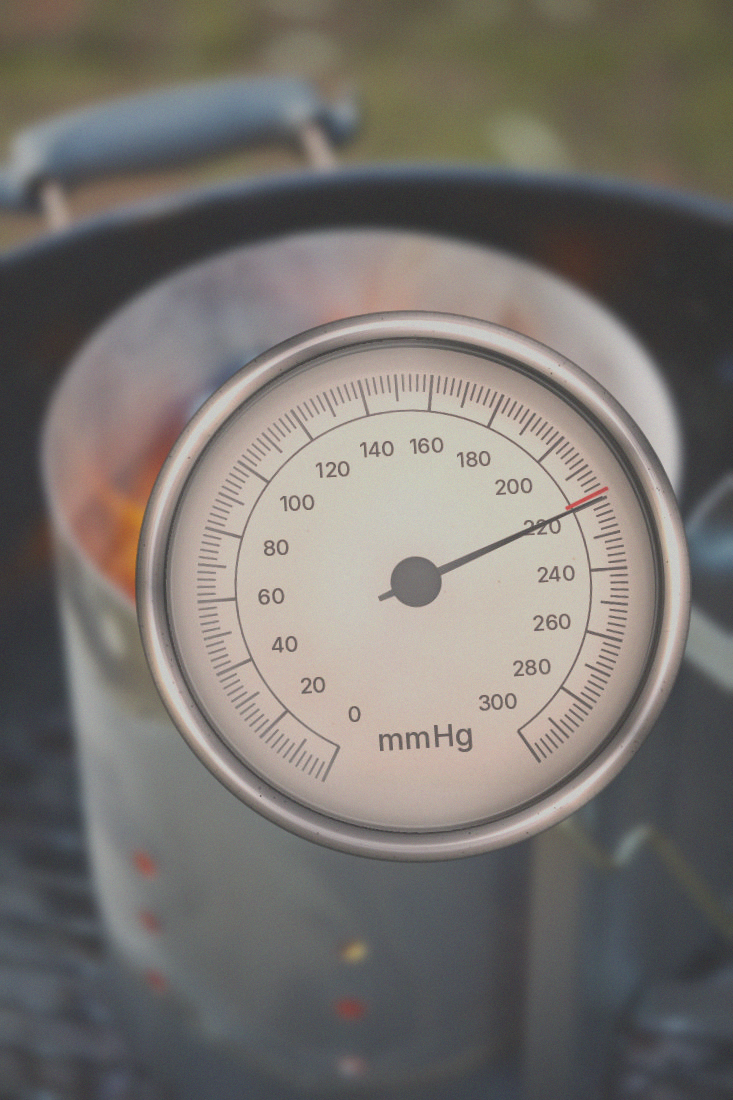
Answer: 220 mmHg
